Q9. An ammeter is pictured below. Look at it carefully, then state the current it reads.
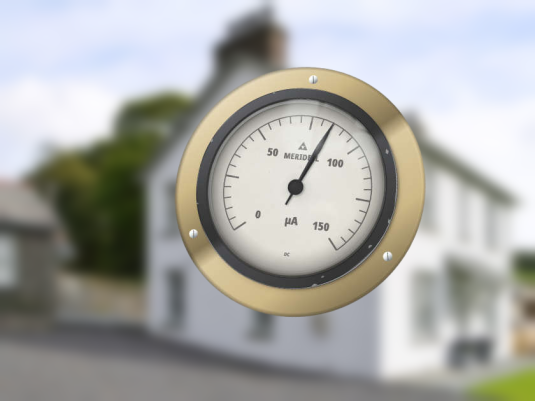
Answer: 85 µA
